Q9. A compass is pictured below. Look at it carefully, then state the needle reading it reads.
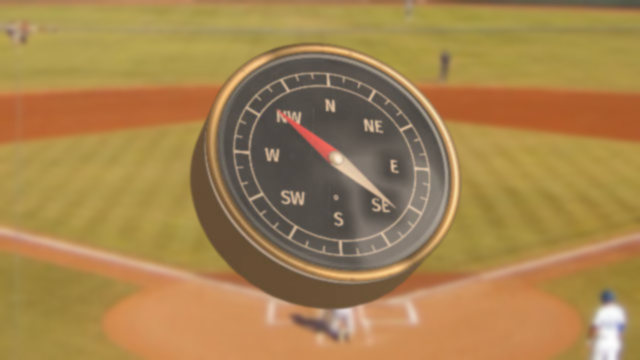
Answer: 310 °
